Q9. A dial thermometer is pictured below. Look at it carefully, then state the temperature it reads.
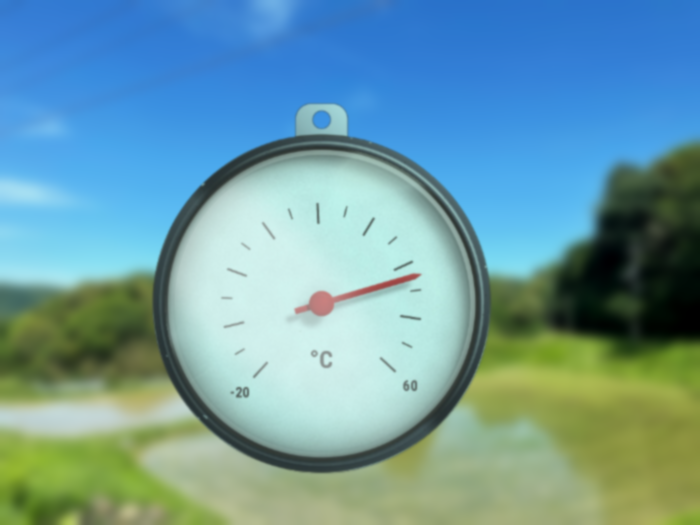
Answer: 42.5 °C
